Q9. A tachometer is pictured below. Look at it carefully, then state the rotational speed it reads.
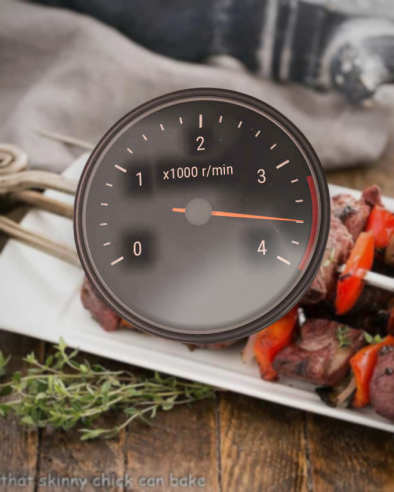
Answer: 3600 rpm
